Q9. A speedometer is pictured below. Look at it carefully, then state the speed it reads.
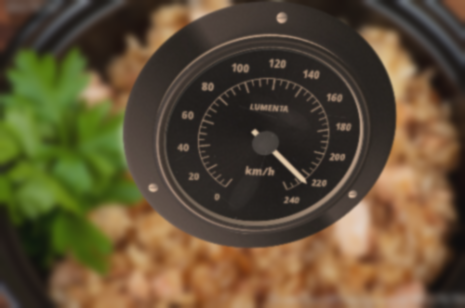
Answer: 225 km/h
